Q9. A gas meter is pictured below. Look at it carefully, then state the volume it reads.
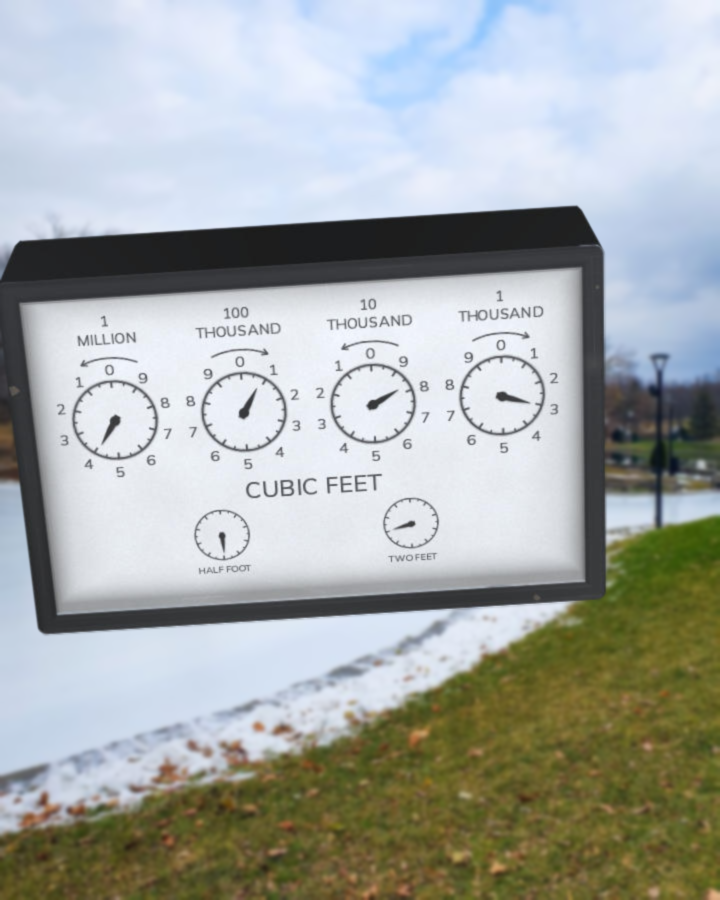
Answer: 408300 ft³
